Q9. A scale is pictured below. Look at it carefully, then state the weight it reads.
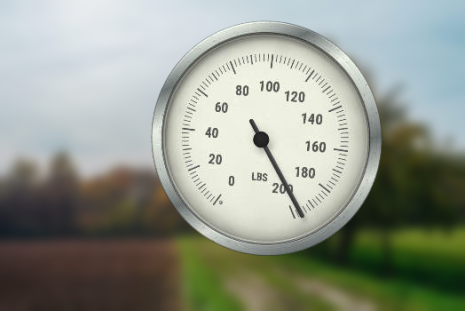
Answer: 196 lb
